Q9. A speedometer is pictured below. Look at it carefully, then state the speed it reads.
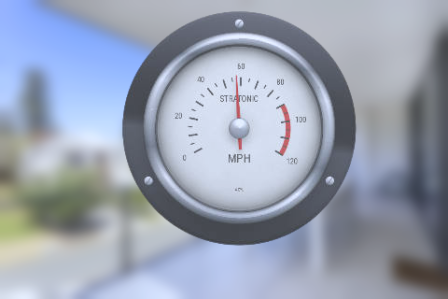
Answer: 57.5 mph
